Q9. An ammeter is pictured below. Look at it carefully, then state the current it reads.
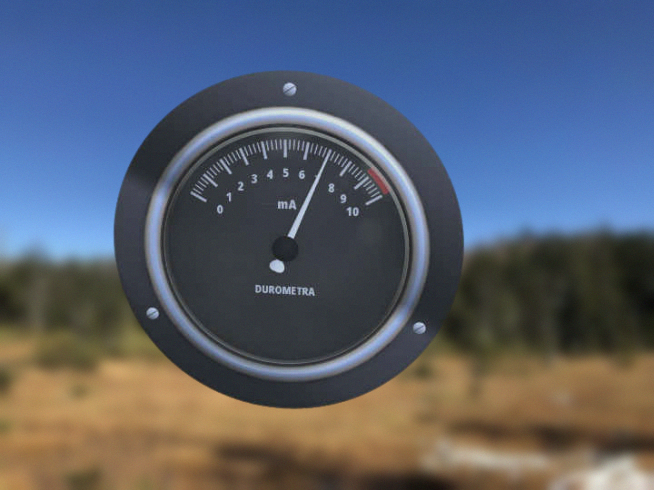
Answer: 7 mA
